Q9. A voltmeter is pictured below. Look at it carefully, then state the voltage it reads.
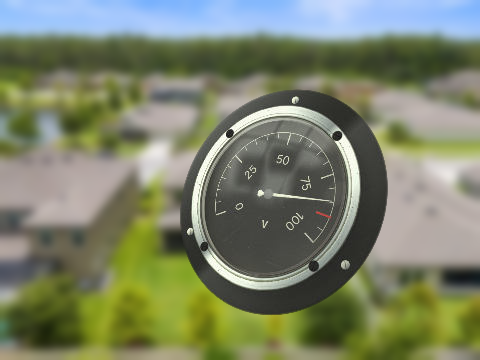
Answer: 85 V
